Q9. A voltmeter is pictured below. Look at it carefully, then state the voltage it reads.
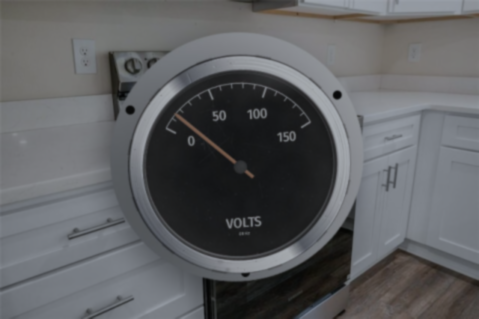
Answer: 15 V
